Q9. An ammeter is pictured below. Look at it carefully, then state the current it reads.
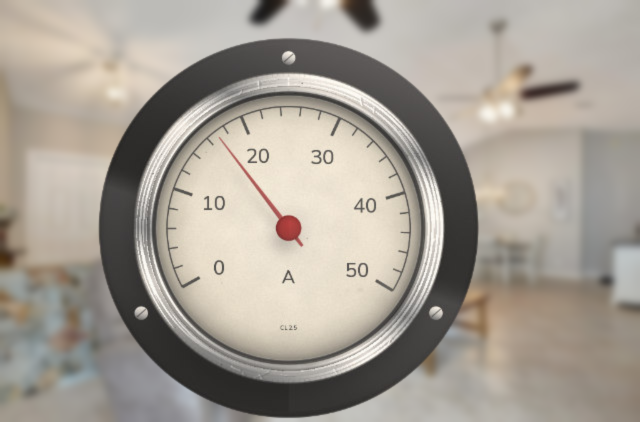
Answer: 17 A
